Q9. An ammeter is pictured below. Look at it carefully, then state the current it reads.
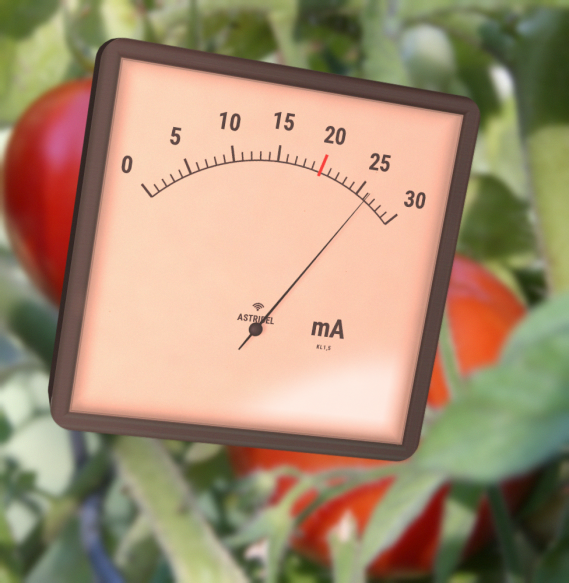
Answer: 26 mA
